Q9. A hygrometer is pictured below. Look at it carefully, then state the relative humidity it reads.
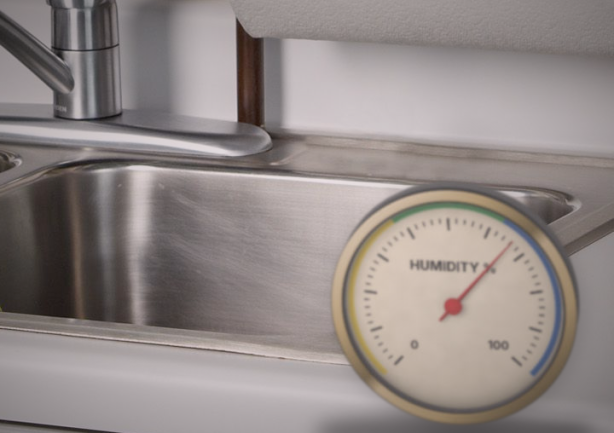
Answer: 66 %
